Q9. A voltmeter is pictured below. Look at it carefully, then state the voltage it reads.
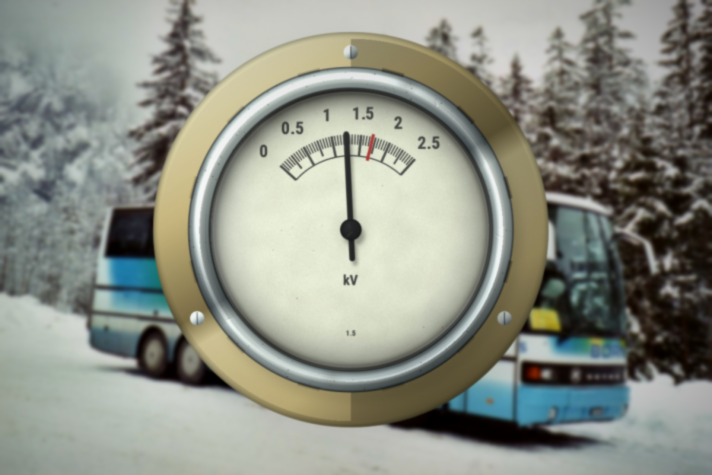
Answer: 1.25 kV
